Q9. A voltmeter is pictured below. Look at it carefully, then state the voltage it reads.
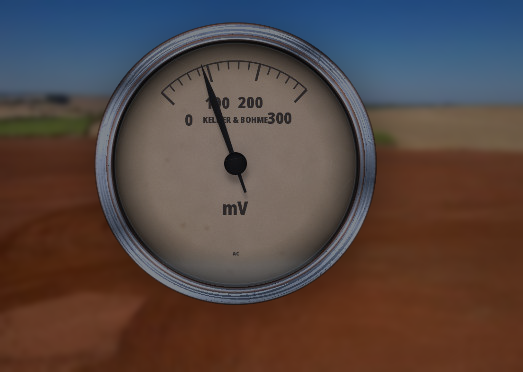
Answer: 90 mV
